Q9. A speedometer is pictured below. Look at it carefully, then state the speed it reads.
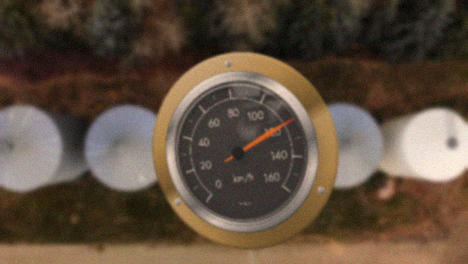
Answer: 120 km/h
